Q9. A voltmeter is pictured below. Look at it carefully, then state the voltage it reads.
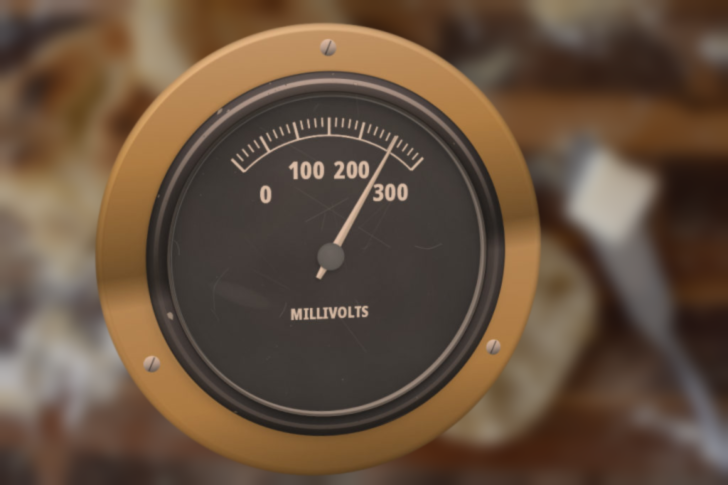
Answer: 250 mV
